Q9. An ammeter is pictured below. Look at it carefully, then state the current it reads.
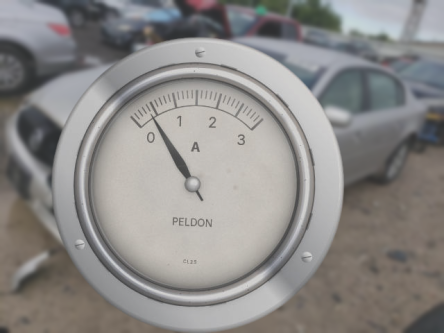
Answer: 0.4 A
